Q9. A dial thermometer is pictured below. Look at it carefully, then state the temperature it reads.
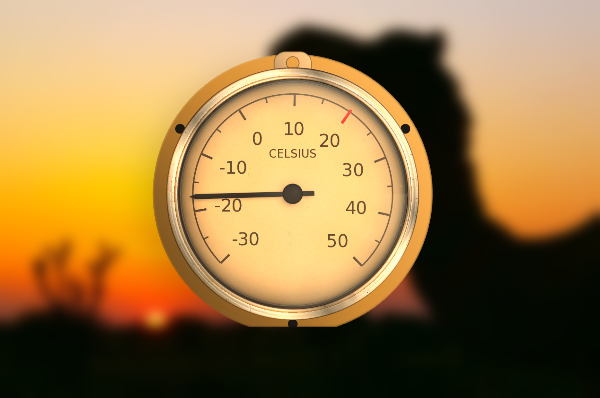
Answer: -17.5 °C
